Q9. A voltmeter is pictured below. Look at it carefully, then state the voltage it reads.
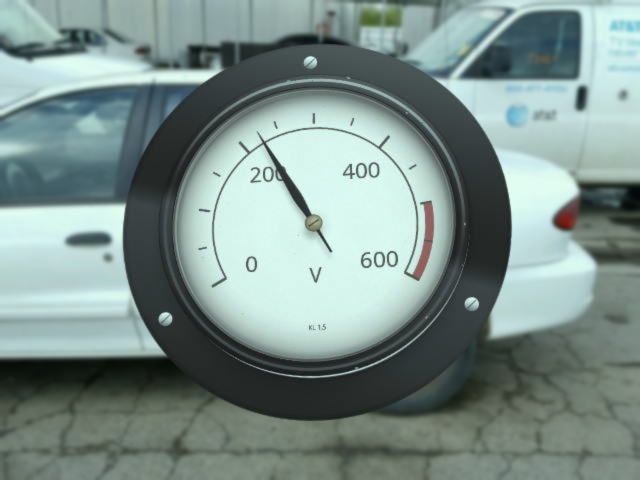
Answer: 225 V
